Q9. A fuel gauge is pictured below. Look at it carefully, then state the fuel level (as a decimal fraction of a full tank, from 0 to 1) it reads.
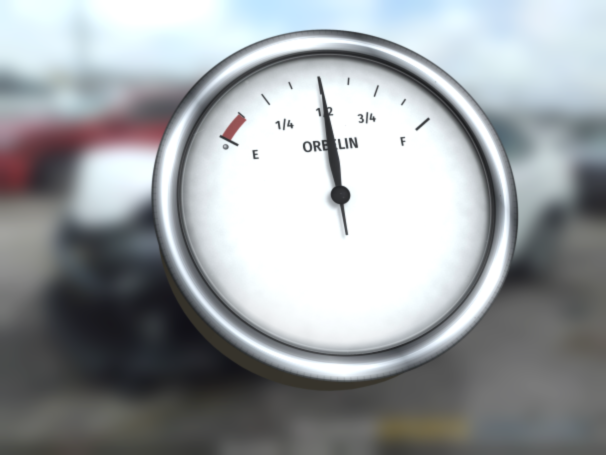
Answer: 0.5
